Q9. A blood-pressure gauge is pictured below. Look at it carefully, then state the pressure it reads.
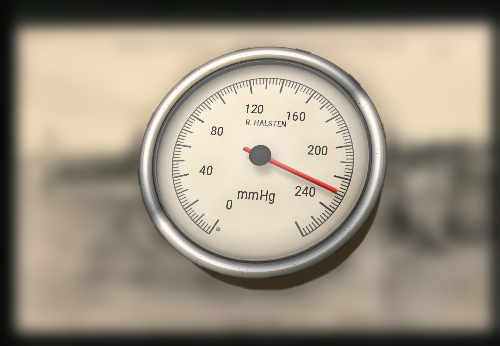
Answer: 230 mmHg
